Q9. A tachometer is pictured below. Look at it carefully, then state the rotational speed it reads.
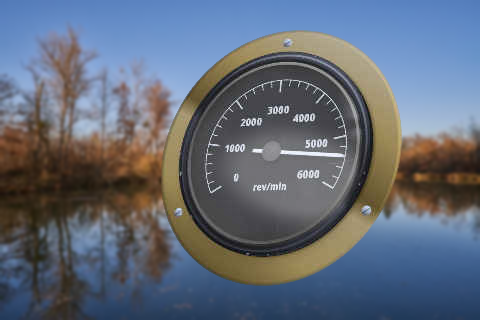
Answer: 5400 rpm
